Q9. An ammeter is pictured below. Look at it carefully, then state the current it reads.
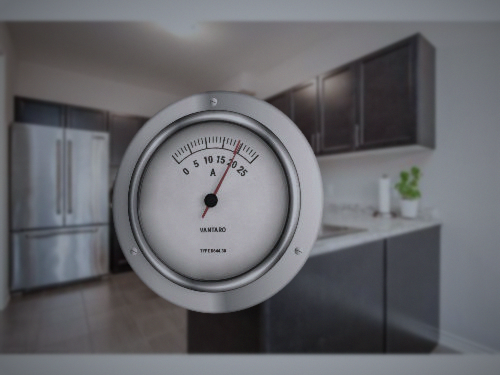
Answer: 20 A
